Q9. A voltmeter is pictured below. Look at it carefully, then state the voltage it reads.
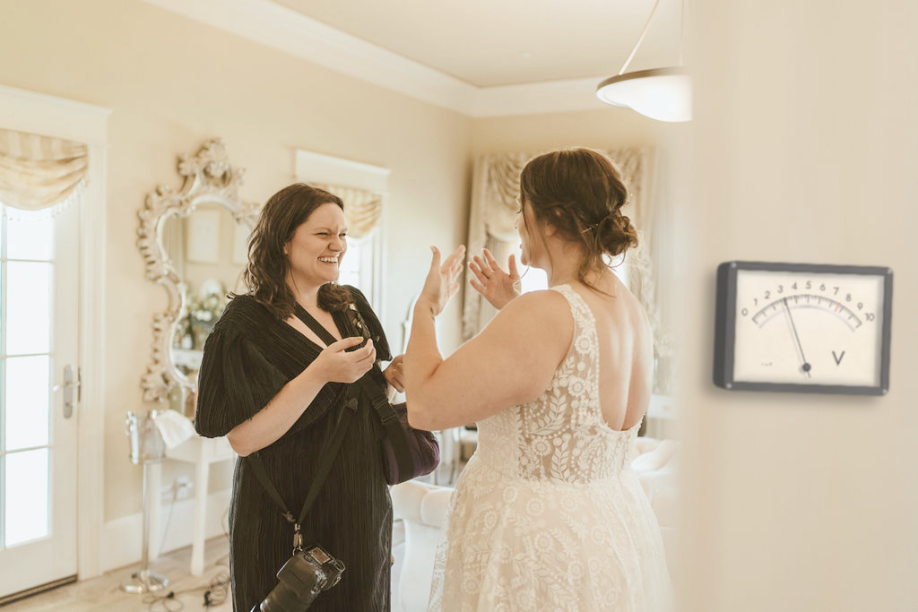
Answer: 3 V
